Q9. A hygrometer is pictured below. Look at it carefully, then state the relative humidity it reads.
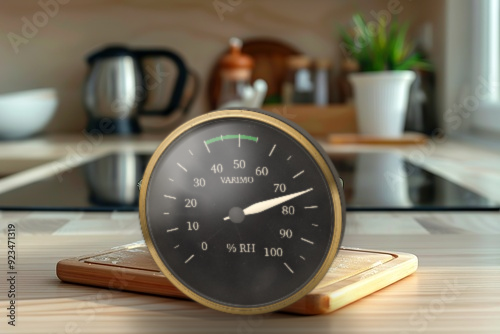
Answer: 75 %
